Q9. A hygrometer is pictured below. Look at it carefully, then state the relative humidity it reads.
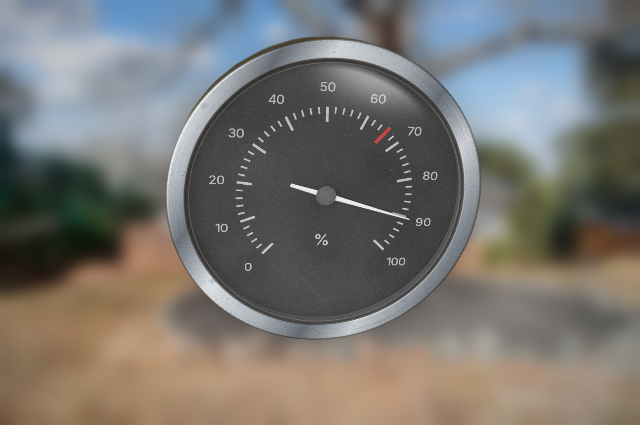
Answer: 90 %
